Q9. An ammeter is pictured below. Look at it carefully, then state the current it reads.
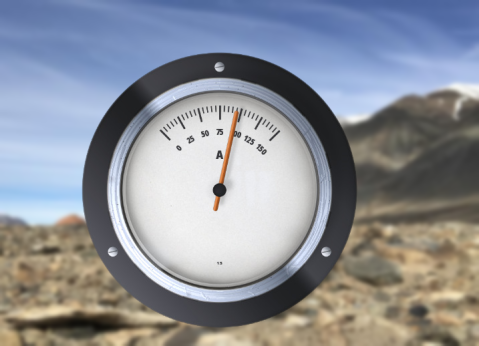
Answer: 95 A
